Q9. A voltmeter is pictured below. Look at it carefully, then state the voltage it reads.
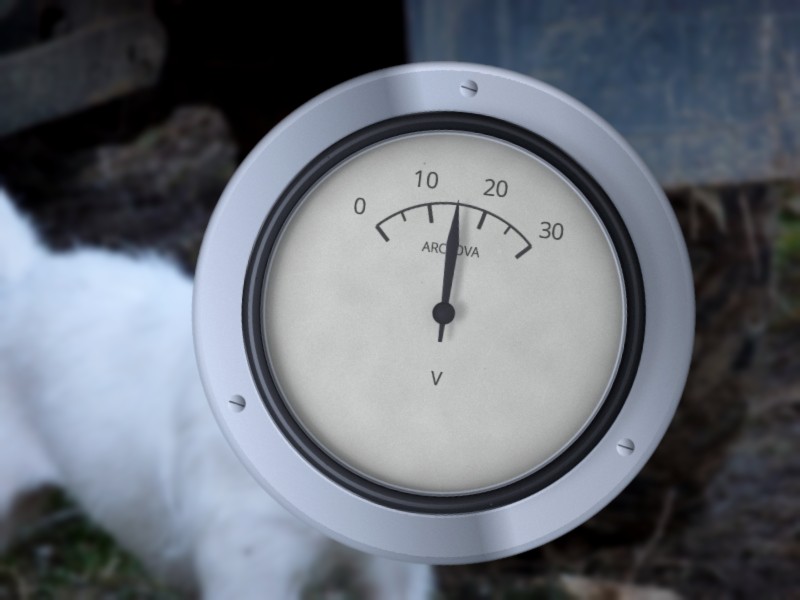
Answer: 15 V
